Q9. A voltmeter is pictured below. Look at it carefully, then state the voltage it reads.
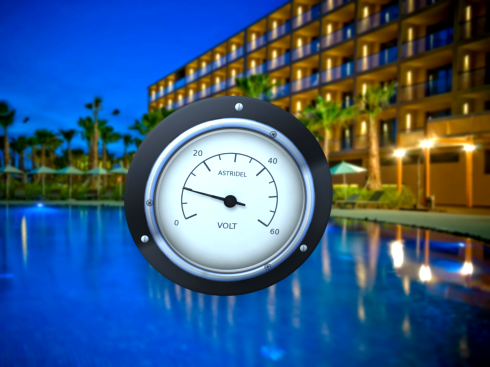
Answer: 10 V
